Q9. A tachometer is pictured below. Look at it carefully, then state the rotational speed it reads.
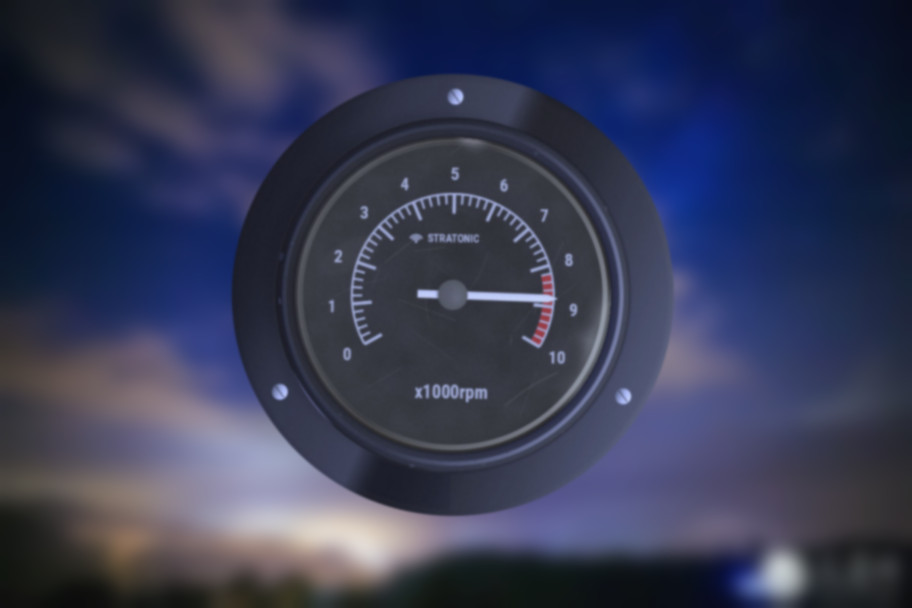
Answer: 8800 rpm
